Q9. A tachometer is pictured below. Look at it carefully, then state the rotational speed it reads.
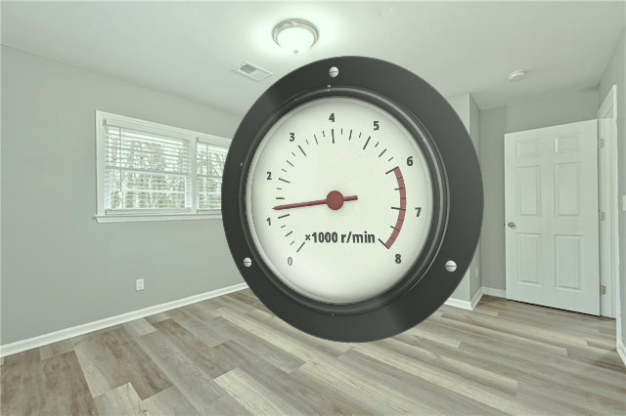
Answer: 1250 rpm
